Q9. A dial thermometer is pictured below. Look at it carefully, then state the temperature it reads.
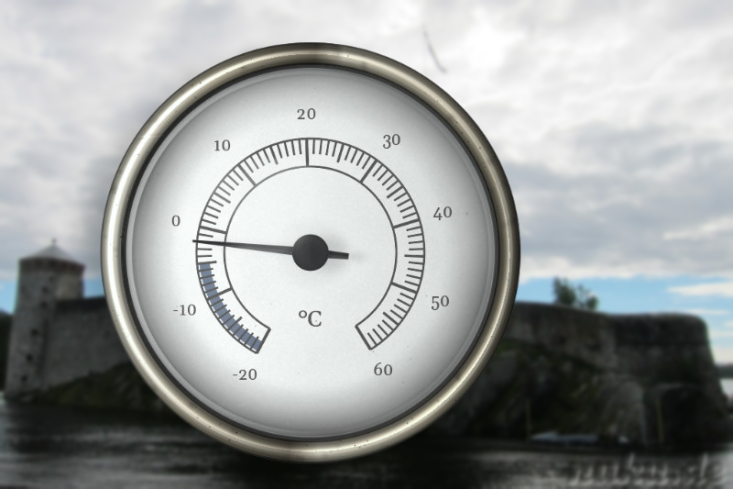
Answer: -2 °C
